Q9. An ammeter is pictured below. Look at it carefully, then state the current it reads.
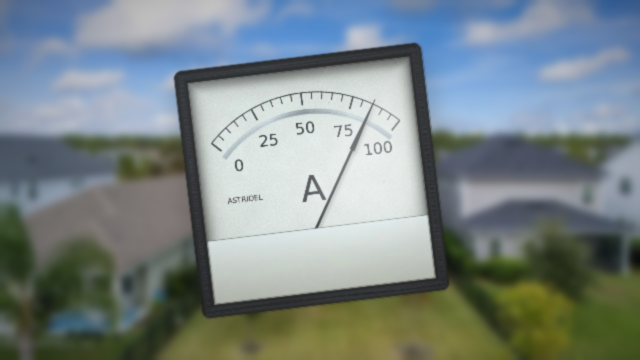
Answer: 85 A
